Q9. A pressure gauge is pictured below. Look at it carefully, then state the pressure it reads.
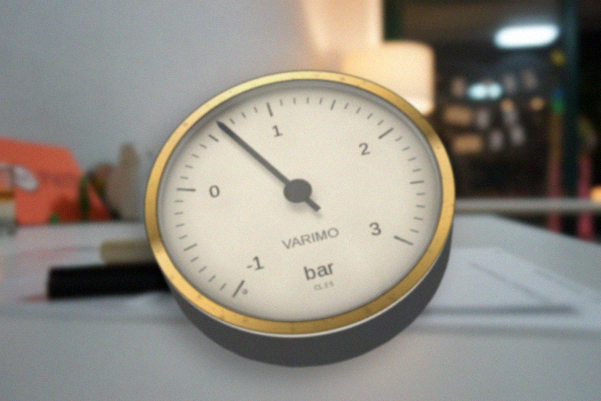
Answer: 0.6 bar
